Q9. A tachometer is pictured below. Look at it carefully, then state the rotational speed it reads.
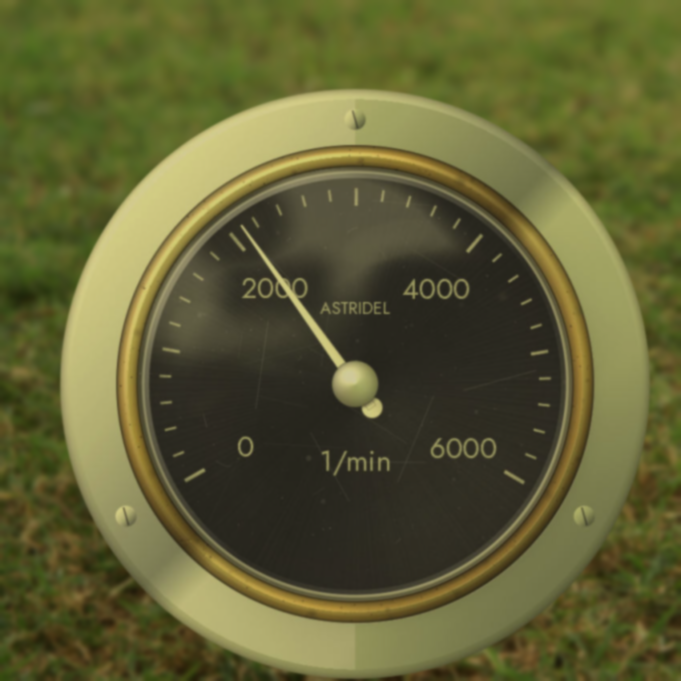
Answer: 2100 rpm
